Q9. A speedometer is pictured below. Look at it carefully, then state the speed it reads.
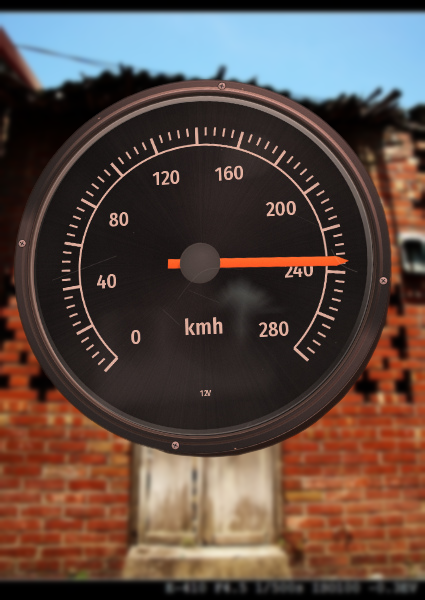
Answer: 236 km/h
